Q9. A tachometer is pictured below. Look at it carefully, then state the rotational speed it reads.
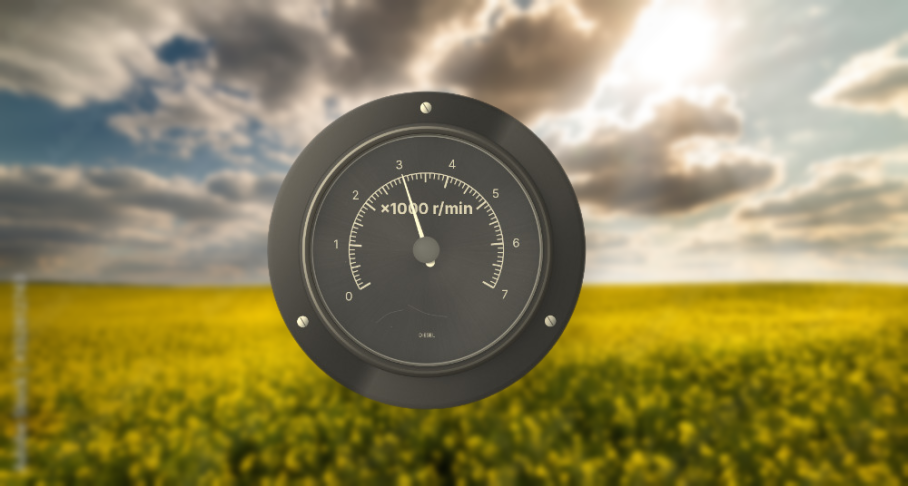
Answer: 3000 rpm
